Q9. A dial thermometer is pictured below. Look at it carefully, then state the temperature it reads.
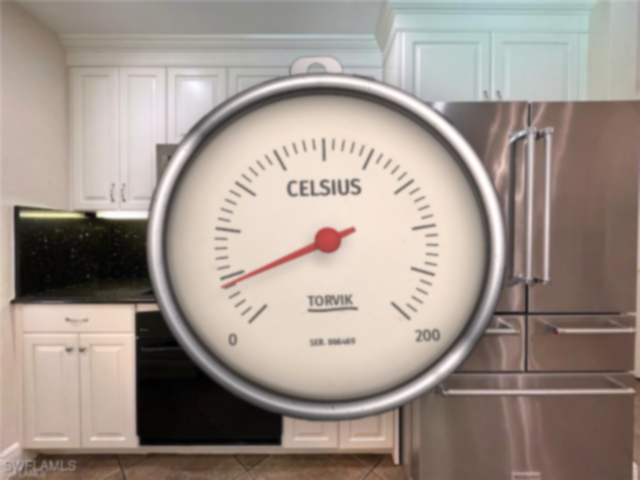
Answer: 16 °C
